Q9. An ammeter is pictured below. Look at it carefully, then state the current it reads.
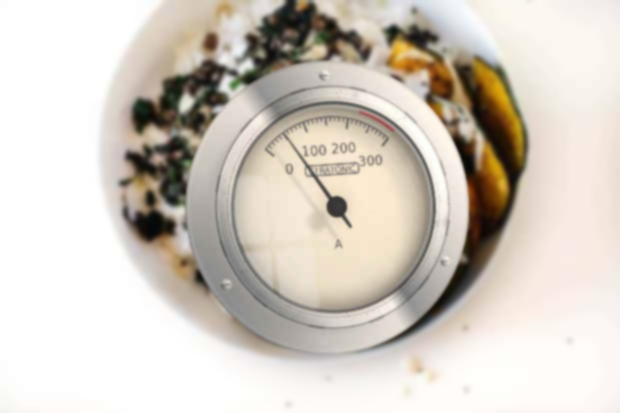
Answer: 50 A
